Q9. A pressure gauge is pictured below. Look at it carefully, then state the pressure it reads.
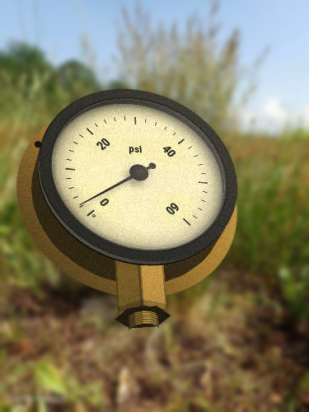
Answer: 2 psi
